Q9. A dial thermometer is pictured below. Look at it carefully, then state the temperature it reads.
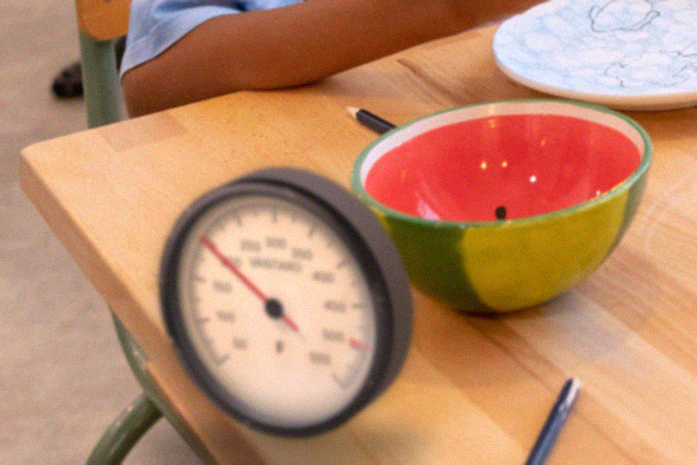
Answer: 200 °F
